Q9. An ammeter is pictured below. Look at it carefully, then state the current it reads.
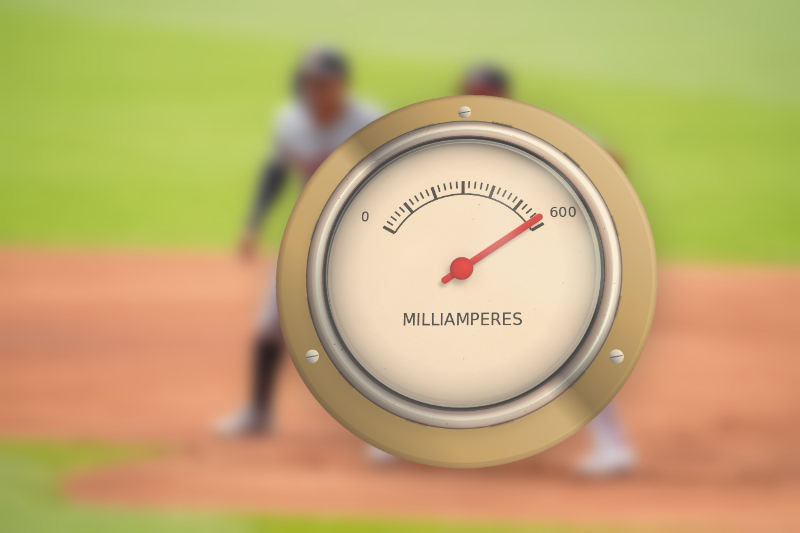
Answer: 580 mA
